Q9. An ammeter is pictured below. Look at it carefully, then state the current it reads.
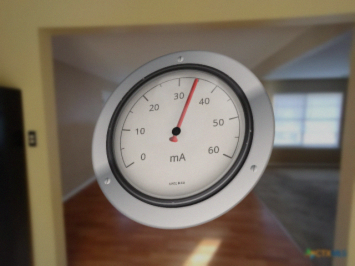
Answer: 35 mA
